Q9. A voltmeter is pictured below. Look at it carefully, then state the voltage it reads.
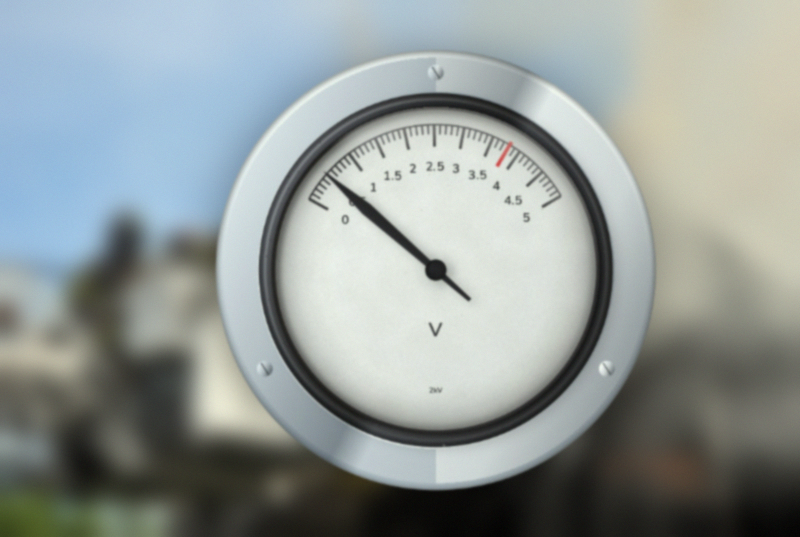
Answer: 0.5 V
